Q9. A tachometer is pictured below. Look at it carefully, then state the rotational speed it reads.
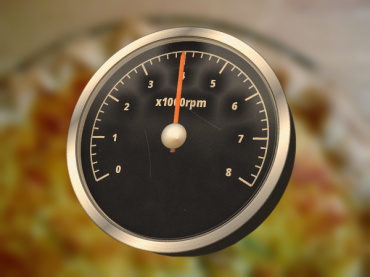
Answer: 4000 rpm
